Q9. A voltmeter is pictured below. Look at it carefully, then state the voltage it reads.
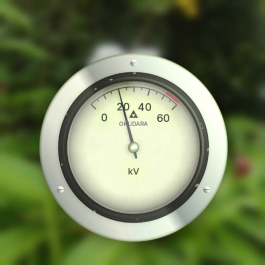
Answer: 20 kV
